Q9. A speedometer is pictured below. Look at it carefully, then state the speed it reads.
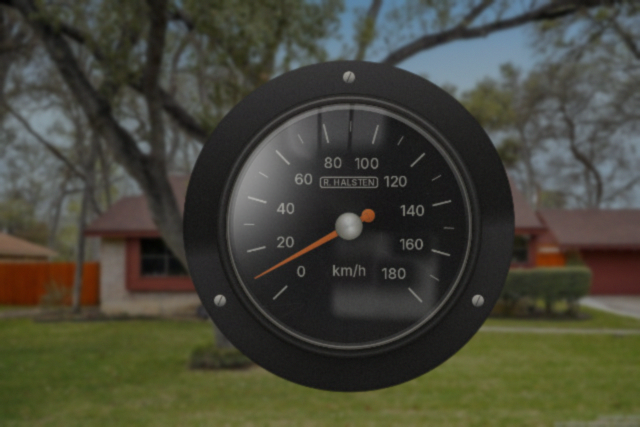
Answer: 10 km/h
